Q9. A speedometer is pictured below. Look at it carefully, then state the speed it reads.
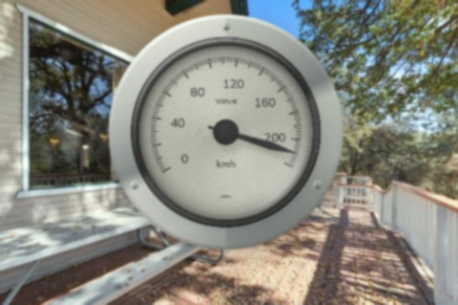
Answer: 210 km/h
